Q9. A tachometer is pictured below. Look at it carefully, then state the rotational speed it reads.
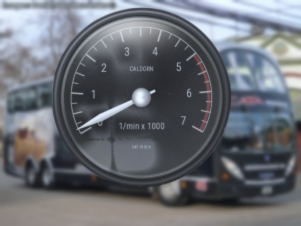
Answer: 125 rpm
